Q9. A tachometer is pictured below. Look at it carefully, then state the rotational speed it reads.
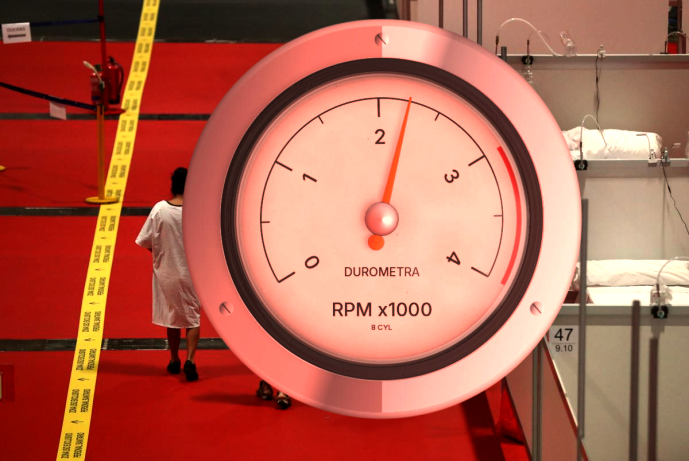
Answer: 2250 rpm
